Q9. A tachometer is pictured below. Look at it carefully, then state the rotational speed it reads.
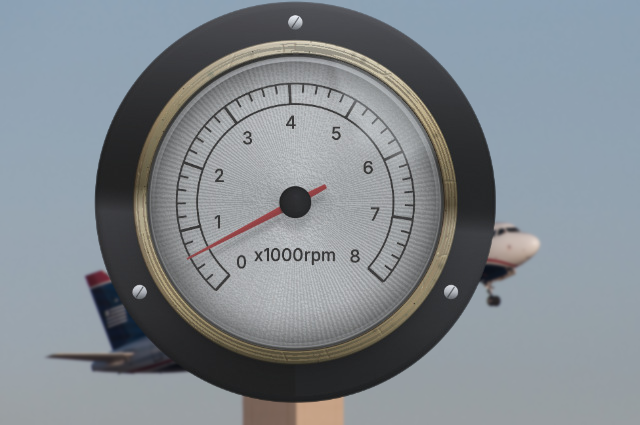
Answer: 600 rpm
